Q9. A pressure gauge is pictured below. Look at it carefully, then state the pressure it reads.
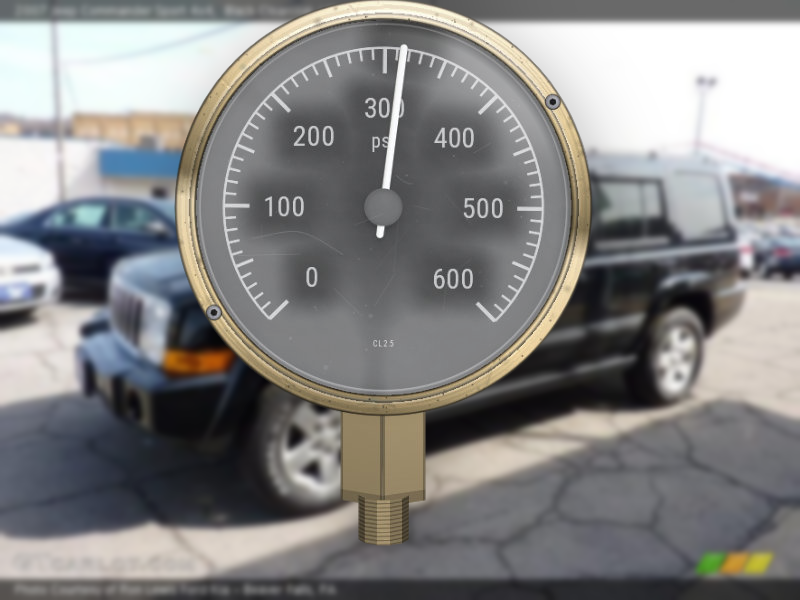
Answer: 315 psi
